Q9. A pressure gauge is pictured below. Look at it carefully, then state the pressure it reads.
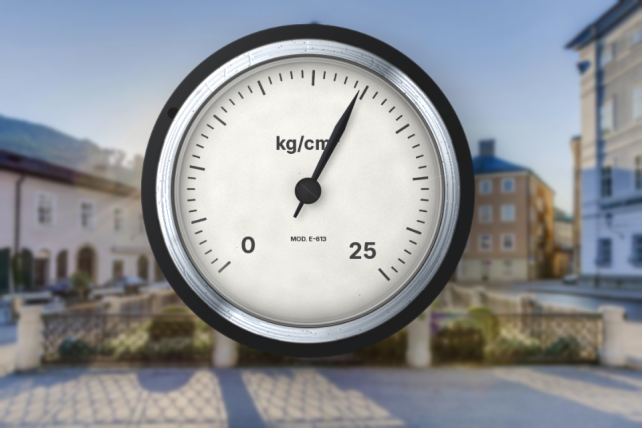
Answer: 14.75 kg/cm²
